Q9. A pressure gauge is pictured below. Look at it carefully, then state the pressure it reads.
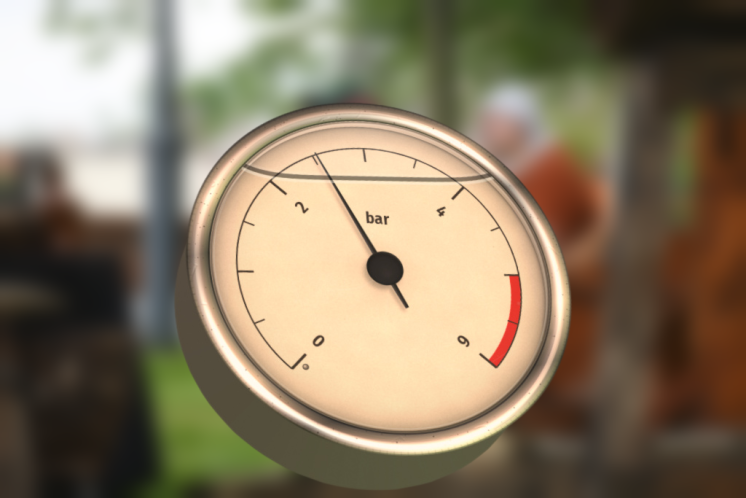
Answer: 2.5 bar
